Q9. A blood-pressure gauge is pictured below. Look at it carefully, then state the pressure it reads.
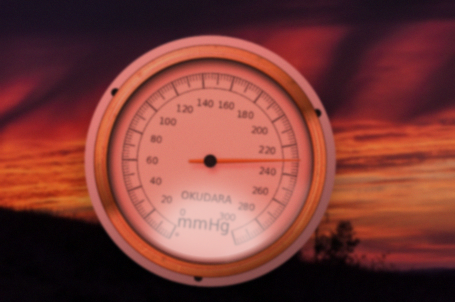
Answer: 230 mmHg
